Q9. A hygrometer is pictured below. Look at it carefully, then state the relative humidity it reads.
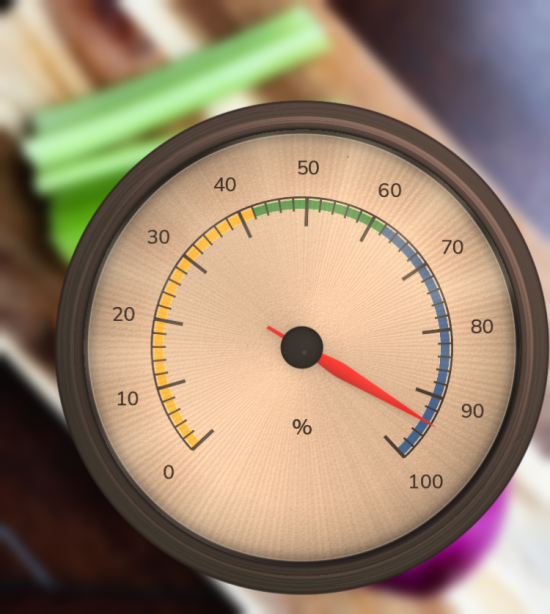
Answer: 94 %
